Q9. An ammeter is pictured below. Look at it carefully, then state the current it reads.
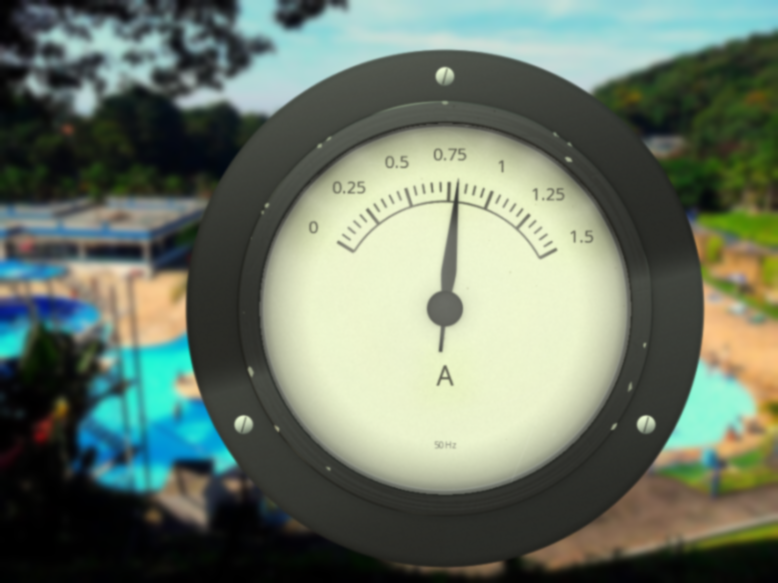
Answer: 0.8 A
